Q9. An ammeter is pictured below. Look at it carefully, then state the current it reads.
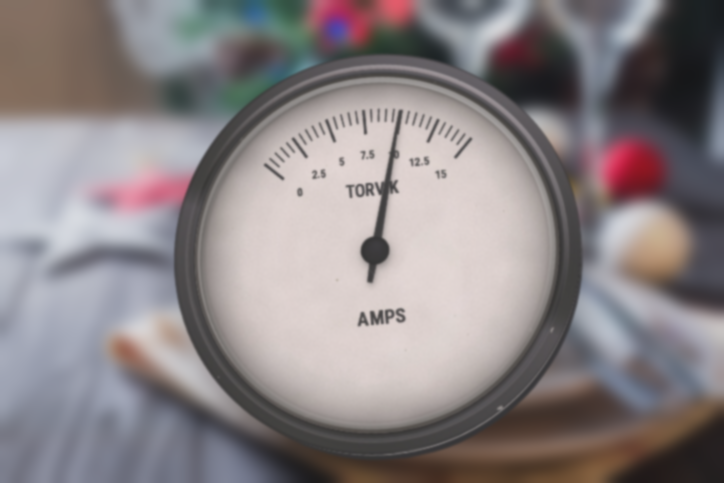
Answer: 10 A
